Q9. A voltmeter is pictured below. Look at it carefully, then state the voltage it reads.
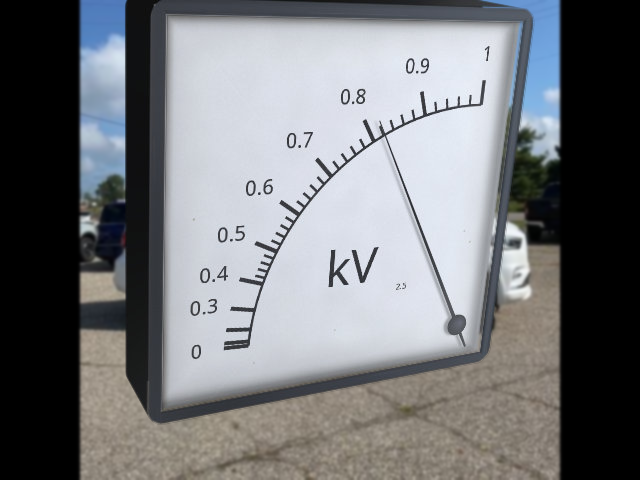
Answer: 0.82 kV
